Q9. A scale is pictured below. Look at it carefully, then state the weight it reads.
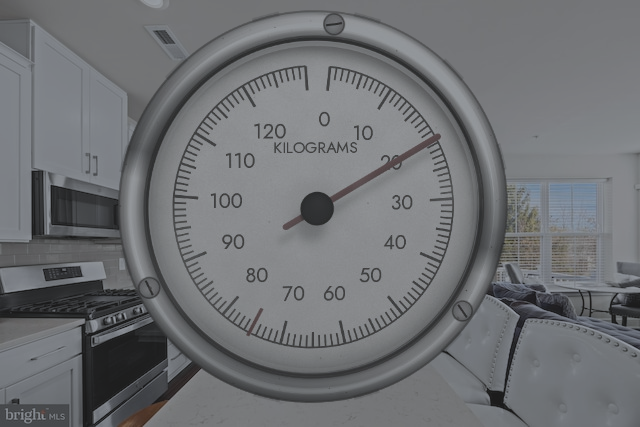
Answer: 20 kg
